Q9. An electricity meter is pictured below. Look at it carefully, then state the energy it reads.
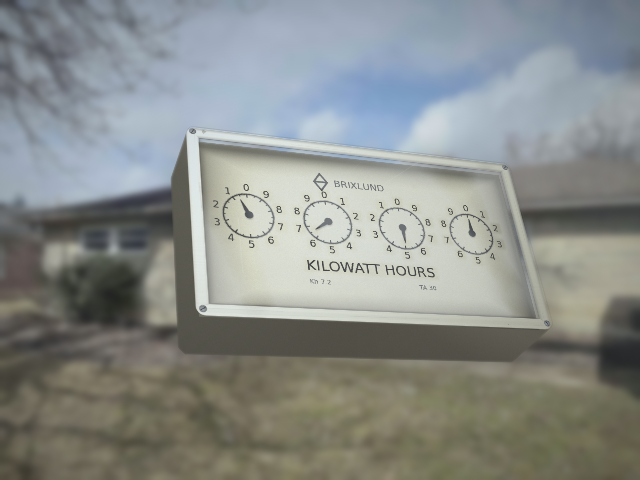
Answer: 650 kWh
